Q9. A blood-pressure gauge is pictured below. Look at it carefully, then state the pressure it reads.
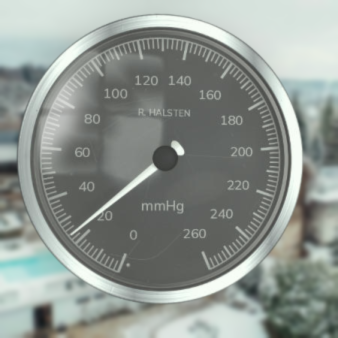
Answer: 24 mmHg
